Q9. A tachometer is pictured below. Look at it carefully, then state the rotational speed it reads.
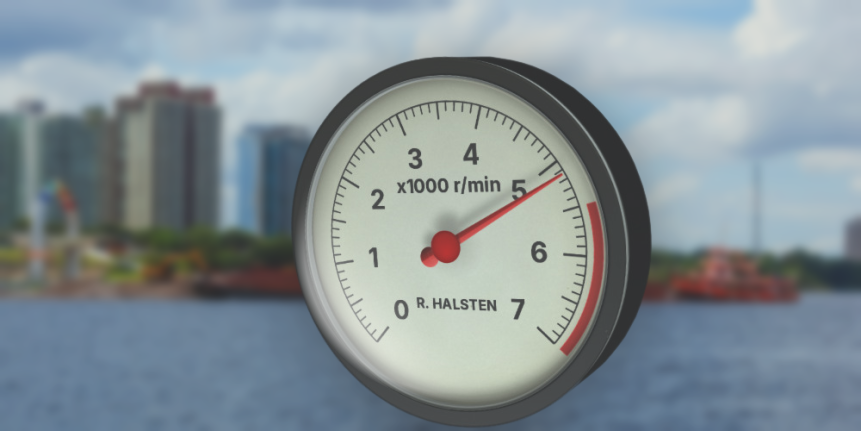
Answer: 5150 rpm
